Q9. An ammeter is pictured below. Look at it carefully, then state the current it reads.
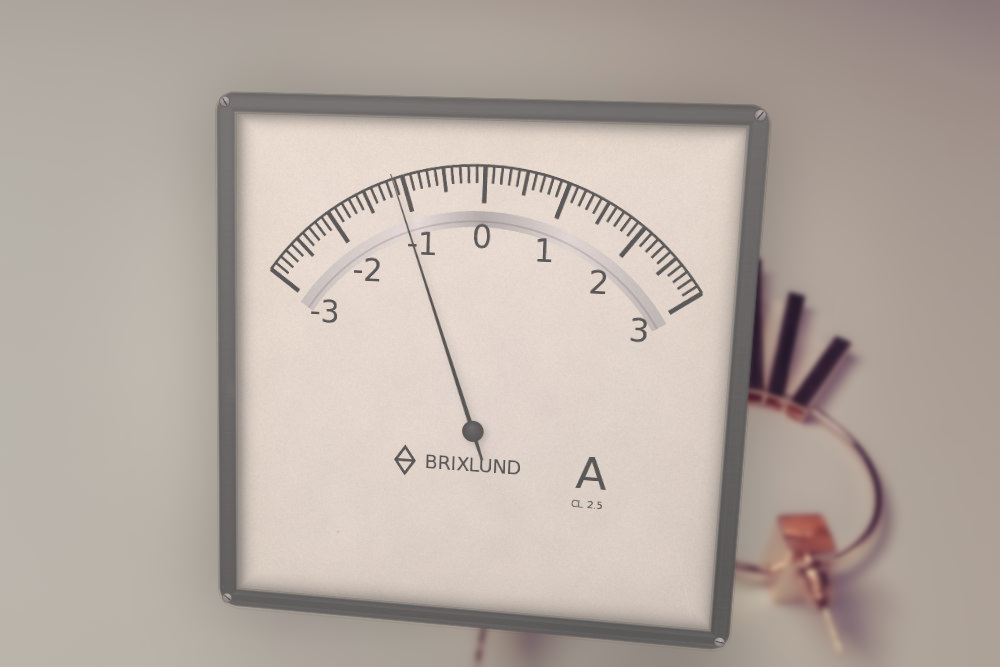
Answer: -1.1 A
